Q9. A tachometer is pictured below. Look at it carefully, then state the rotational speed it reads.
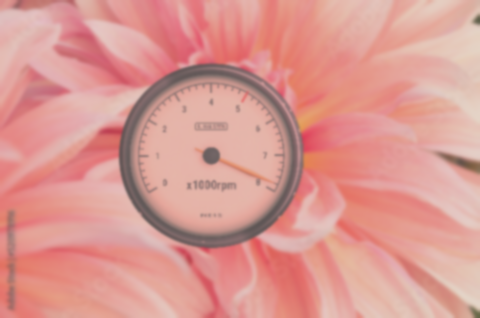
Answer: 7800 rpm
